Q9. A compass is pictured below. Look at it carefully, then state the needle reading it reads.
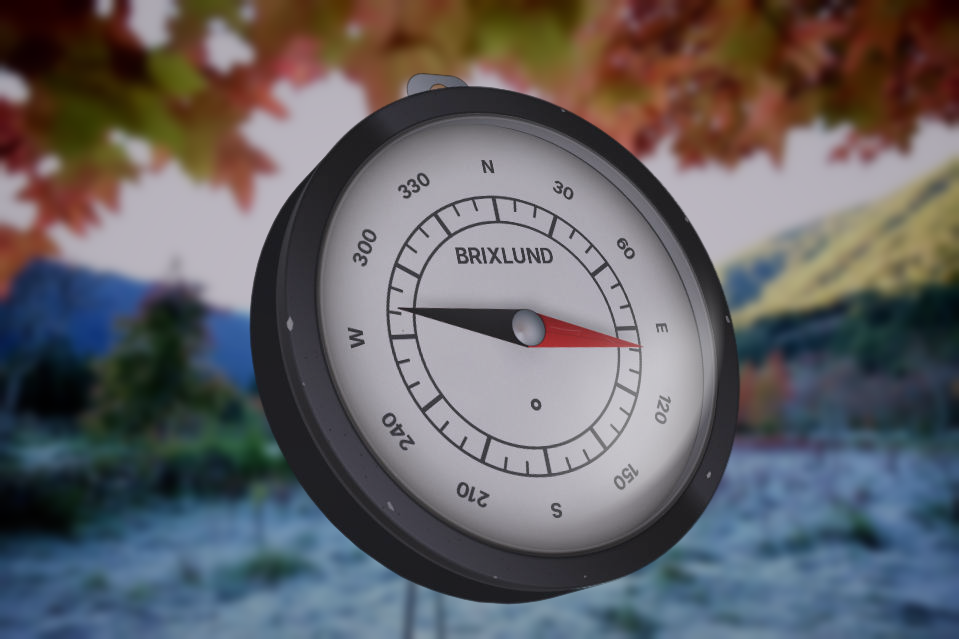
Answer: 100 °
